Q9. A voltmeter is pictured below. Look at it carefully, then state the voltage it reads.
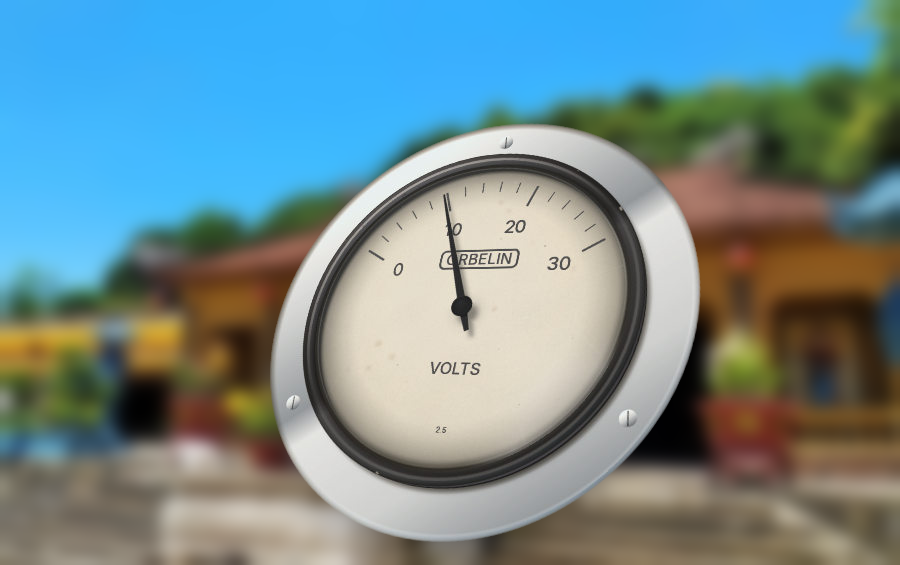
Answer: 10 V
